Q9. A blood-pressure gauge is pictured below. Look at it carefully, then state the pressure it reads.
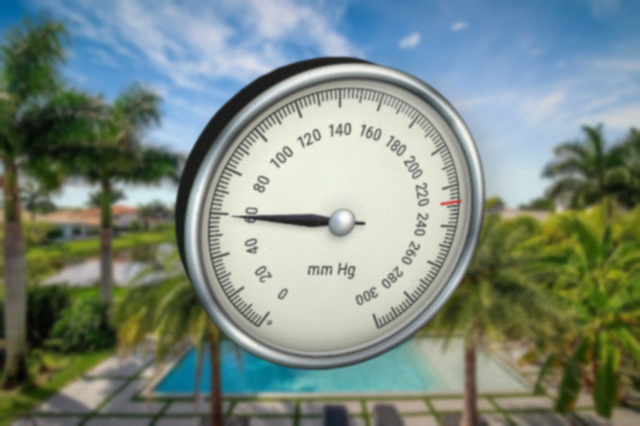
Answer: 60 mmHg
